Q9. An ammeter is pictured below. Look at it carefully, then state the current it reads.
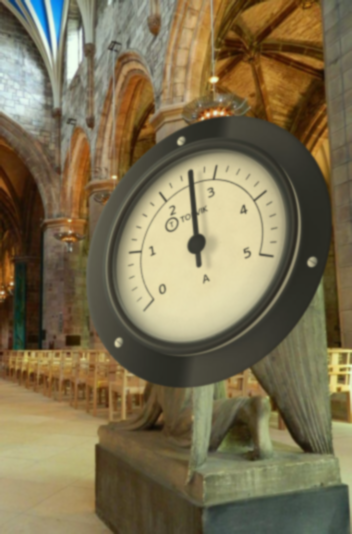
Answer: 2.6 A
